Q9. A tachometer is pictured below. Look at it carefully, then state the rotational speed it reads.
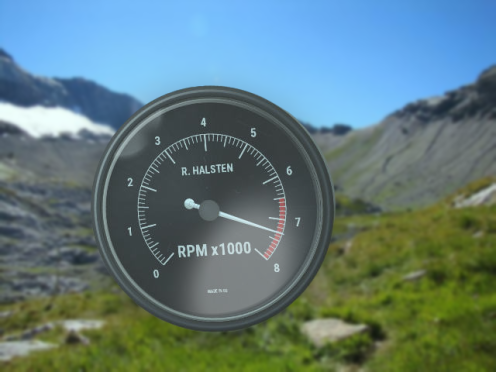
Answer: 7300 rpm
